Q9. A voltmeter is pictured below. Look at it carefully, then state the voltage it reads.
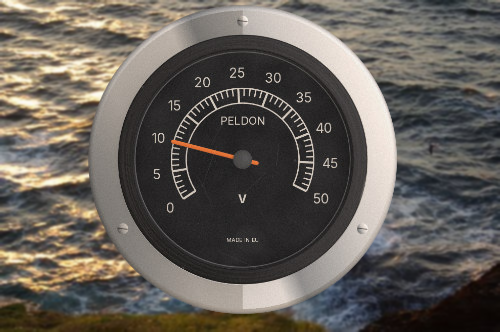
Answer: 10 V
